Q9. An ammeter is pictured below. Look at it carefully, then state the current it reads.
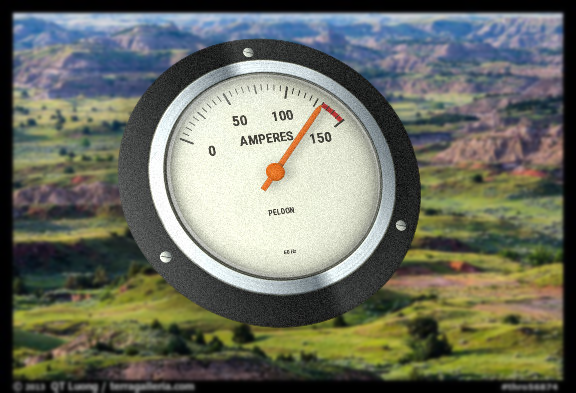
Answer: 130 A
